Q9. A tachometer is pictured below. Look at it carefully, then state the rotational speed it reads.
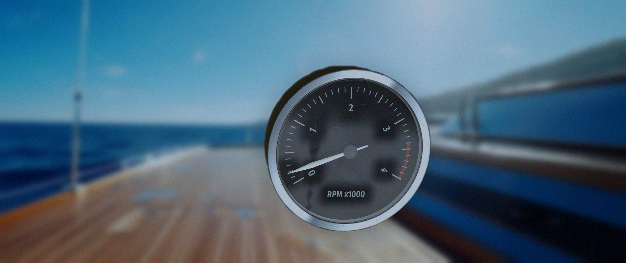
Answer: 200 rpm
